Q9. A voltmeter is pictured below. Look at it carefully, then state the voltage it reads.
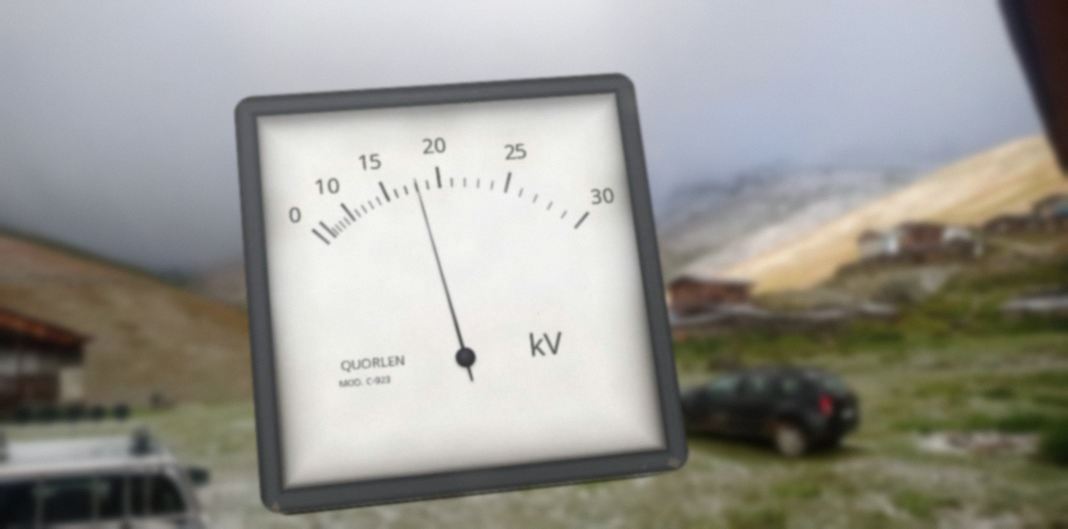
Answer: 18 kV
